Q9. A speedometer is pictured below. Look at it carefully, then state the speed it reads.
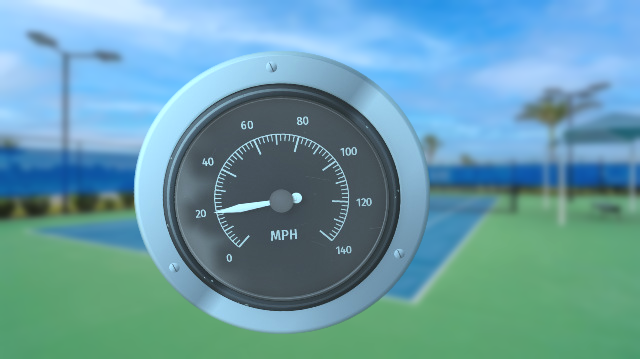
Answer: 20 mph
